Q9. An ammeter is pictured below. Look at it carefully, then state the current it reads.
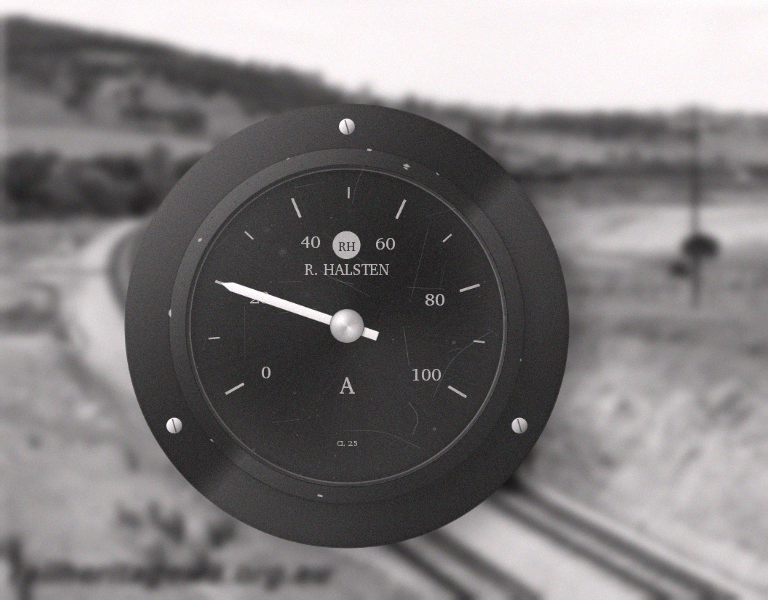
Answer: 20 A
